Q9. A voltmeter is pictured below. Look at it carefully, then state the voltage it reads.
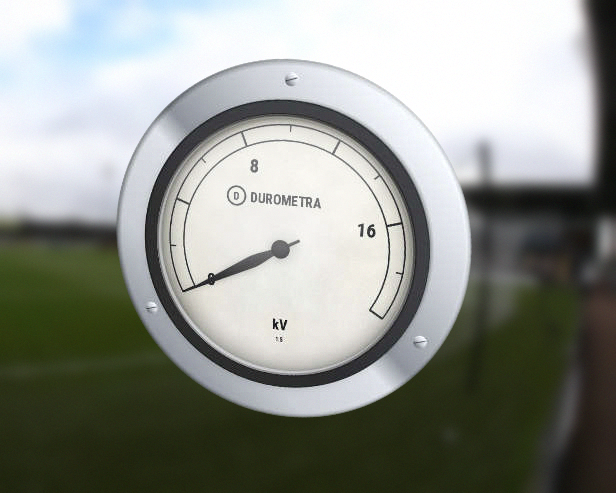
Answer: 0 kV
